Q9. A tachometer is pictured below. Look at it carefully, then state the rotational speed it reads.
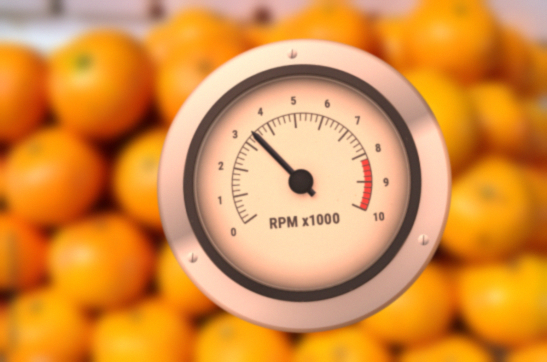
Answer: 3400 rpm
